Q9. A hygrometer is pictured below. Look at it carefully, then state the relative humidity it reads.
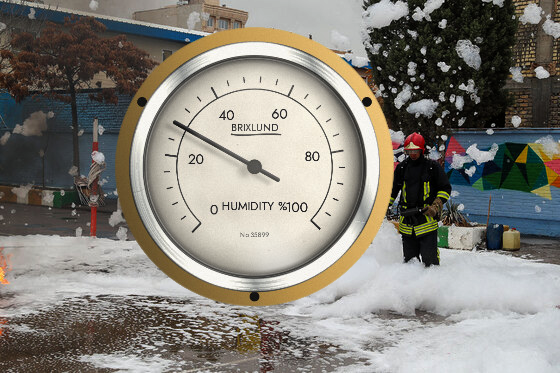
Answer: 28 %
